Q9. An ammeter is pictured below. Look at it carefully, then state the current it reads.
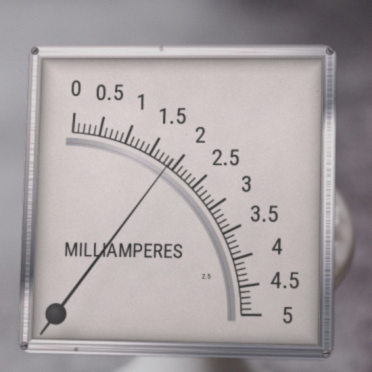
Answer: 1.9 mA
